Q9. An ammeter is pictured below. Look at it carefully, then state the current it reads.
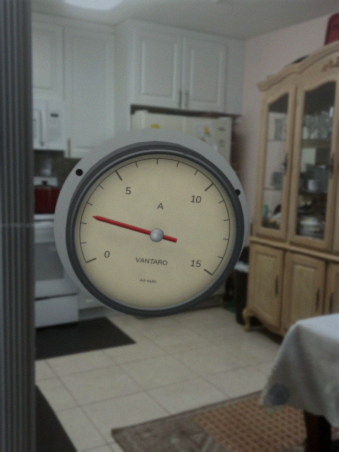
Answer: 2.5 A
